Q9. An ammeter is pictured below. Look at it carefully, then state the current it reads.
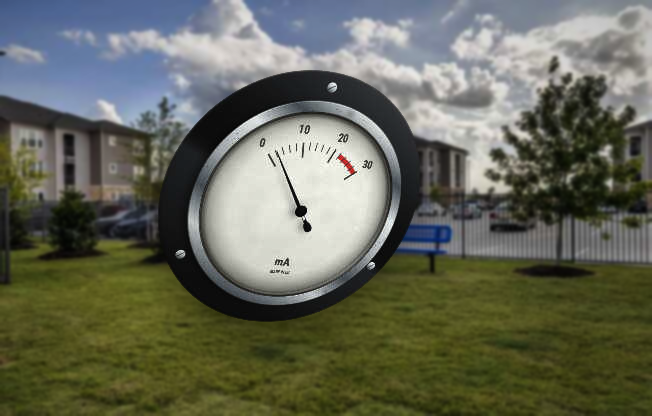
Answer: 2 mA
